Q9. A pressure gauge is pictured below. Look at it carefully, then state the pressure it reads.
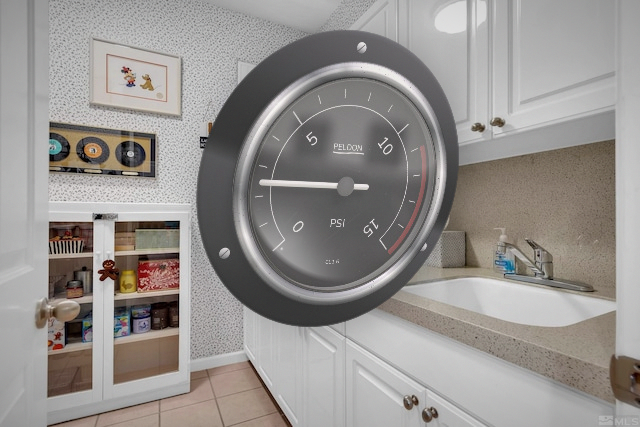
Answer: 2.5 psi
